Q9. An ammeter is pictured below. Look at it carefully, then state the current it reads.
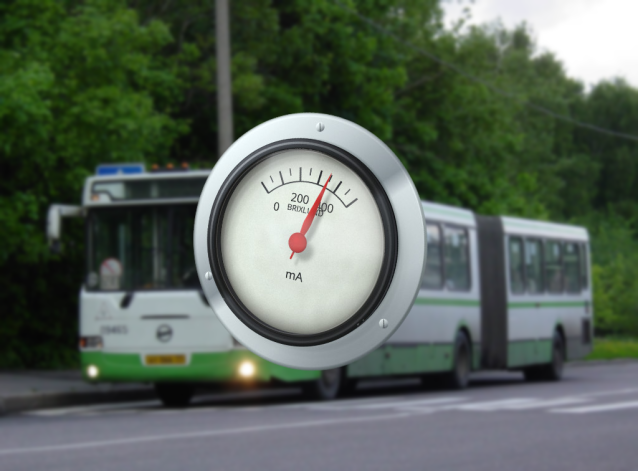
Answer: 350 mA
